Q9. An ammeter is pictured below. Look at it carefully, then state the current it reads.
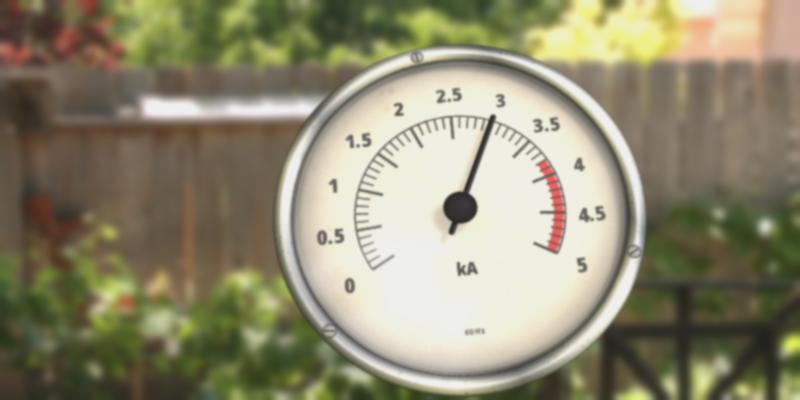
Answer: 3 kA
